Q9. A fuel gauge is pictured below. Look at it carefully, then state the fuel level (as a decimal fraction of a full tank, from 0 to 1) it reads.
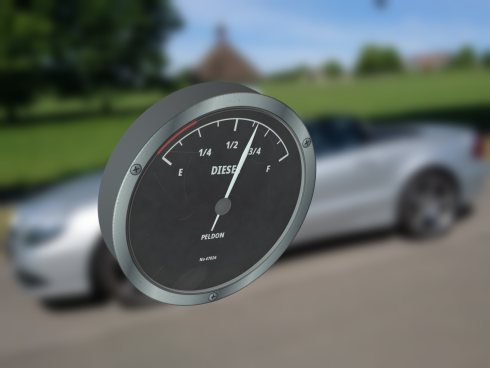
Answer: 0.625
